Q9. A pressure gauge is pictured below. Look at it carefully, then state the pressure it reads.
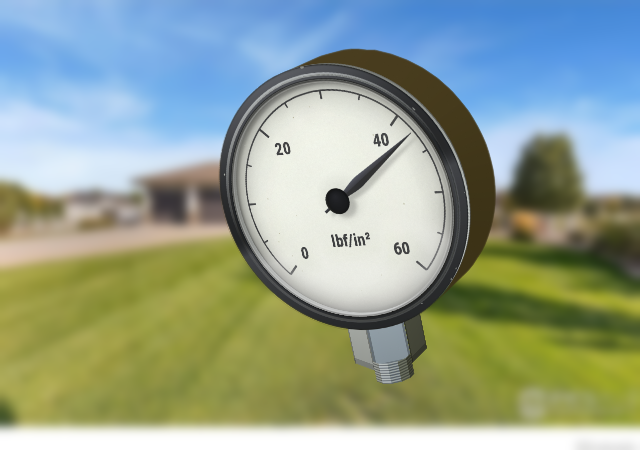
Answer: 42.5 psi
